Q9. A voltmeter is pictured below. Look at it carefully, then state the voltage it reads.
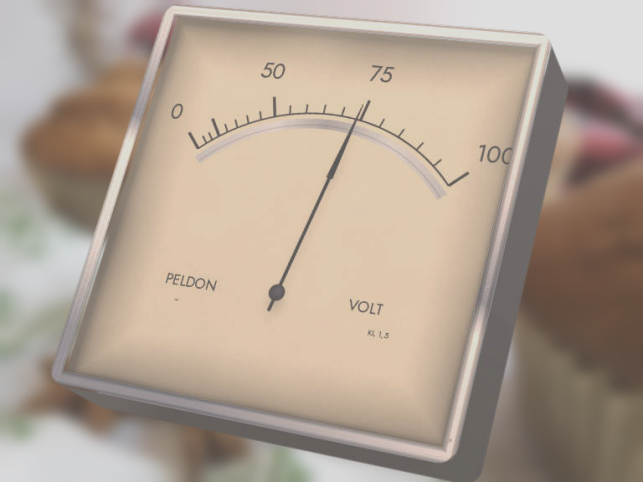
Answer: 75 V
